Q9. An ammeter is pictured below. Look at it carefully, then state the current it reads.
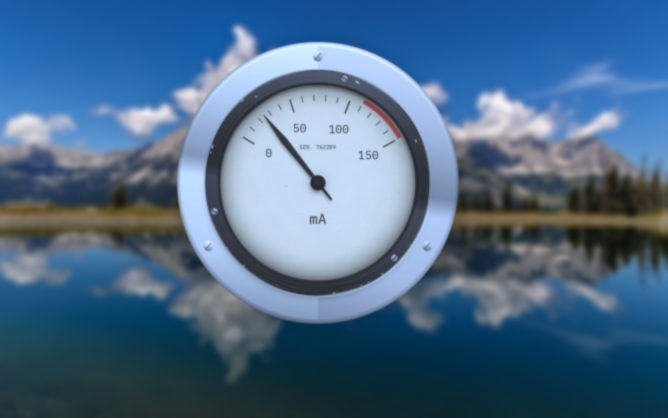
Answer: 25 mA
